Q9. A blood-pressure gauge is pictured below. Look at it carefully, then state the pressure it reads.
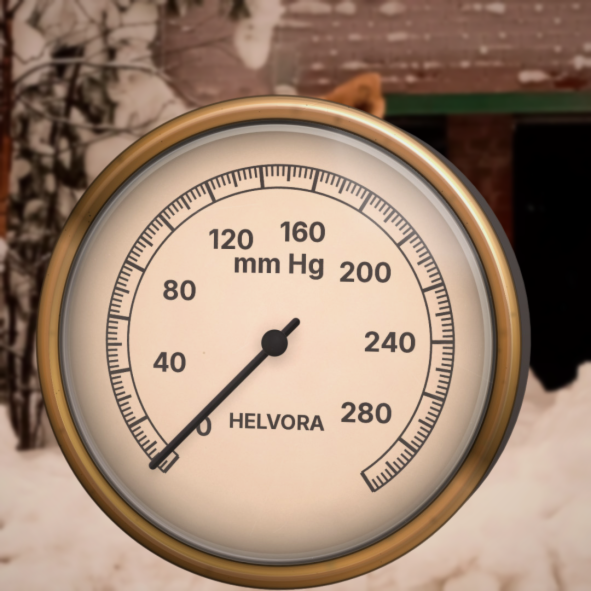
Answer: 4 mmHg
